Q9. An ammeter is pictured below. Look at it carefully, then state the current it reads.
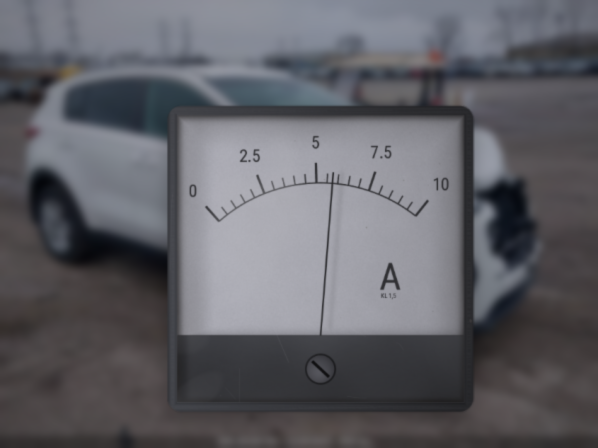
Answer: 5.75 A
